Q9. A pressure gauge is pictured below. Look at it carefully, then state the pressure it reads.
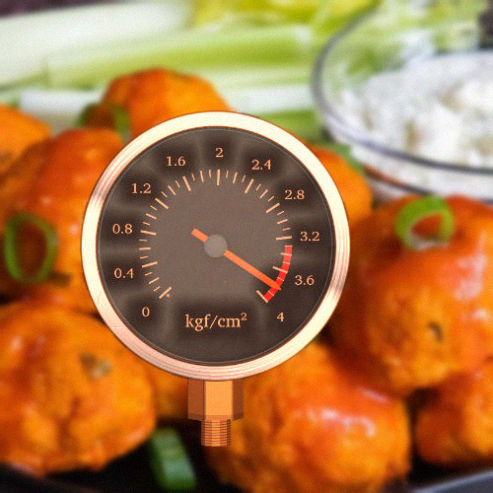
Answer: 3.8 kg/cm²
